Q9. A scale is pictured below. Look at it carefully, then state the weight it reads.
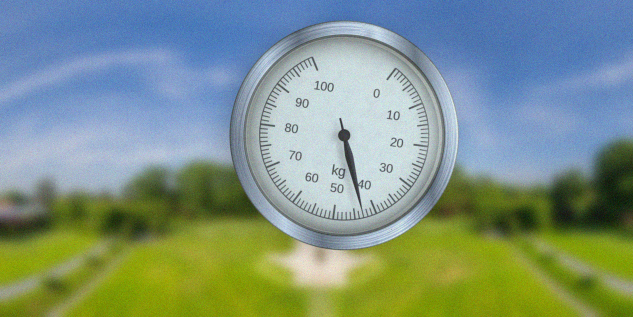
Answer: 43 kg
